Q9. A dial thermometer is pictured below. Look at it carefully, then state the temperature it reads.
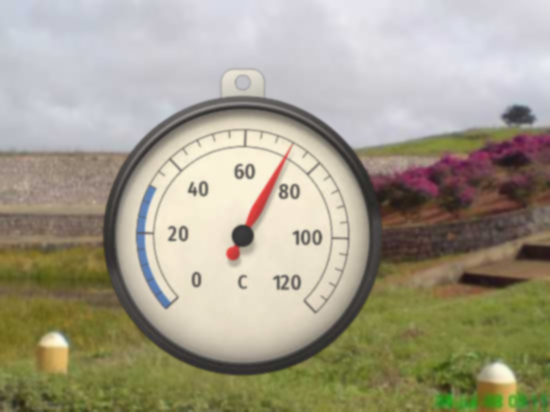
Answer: 72 °C
